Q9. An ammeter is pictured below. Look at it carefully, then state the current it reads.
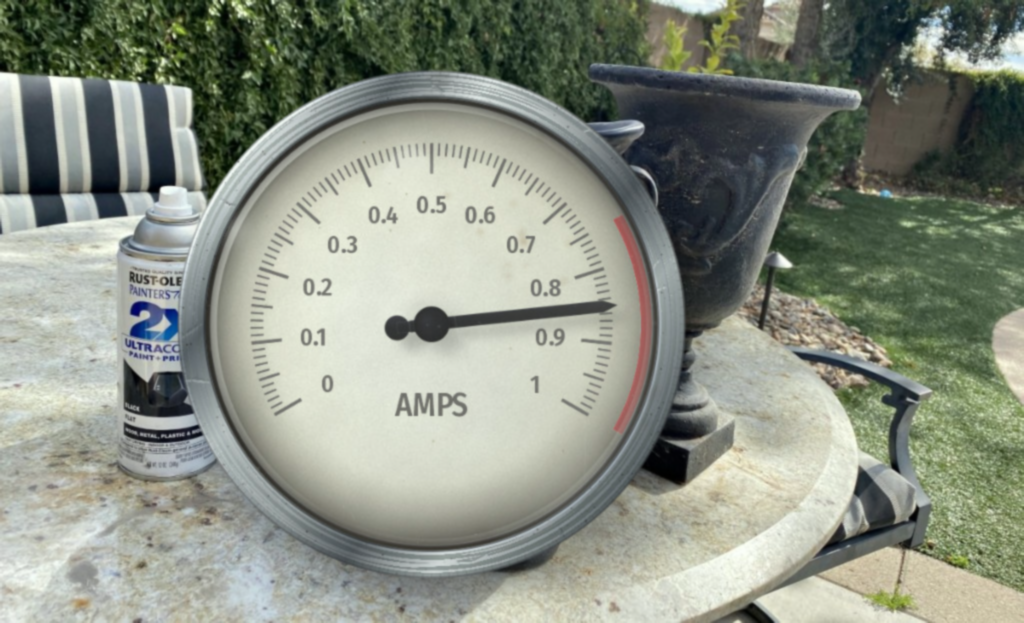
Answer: 0.85 A
